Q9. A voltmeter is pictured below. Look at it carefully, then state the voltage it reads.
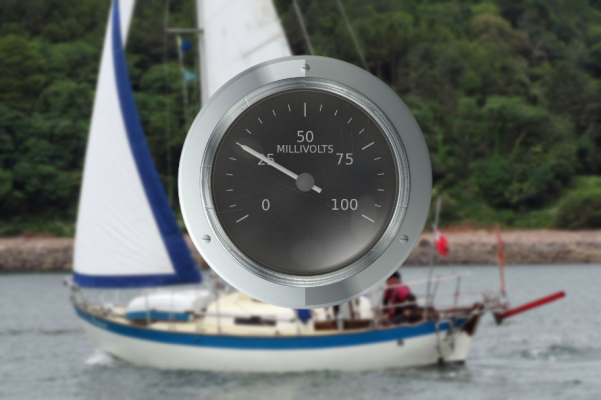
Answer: 25 mV
